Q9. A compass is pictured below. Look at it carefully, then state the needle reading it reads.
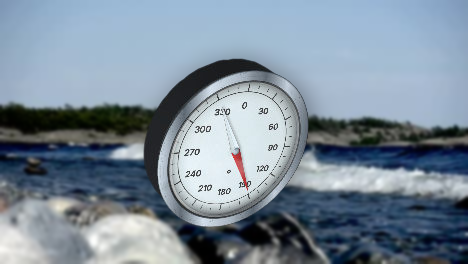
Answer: 150 °
